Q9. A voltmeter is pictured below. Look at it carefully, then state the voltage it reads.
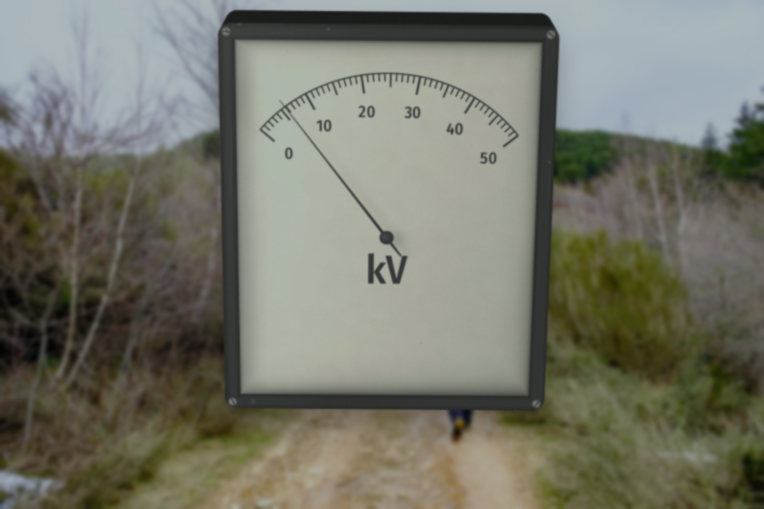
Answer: 6 kV
